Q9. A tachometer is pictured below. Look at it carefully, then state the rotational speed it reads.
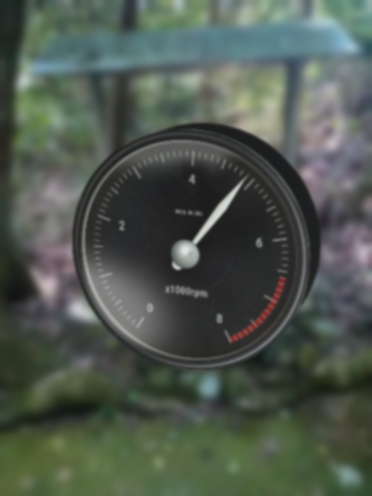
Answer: 4900 rpm
